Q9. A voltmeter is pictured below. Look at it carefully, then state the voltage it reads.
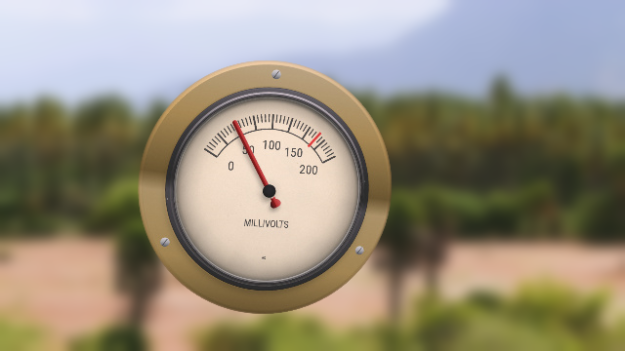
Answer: 50 mV
